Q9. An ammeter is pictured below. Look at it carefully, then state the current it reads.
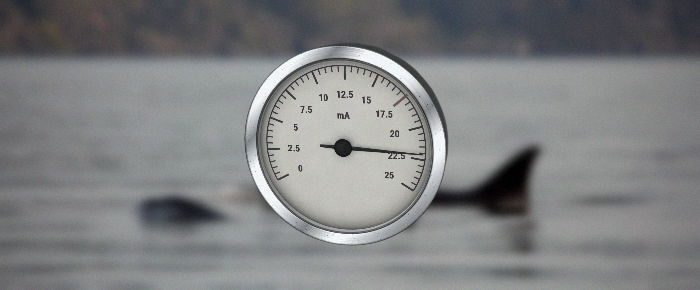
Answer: 22 mA
